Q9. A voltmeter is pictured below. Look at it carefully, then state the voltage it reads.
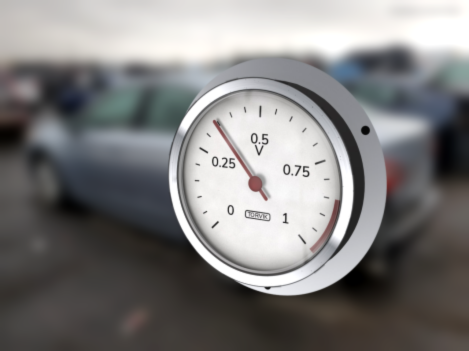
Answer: 0.35 V
